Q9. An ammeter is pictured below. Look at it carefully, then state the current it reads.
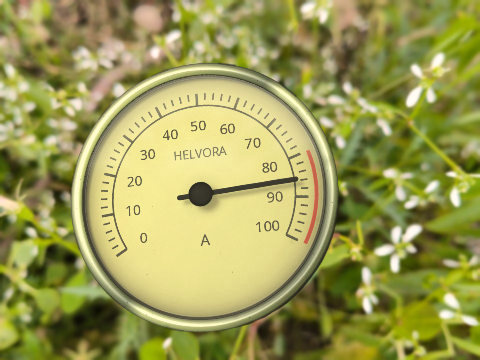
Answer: 86 A
